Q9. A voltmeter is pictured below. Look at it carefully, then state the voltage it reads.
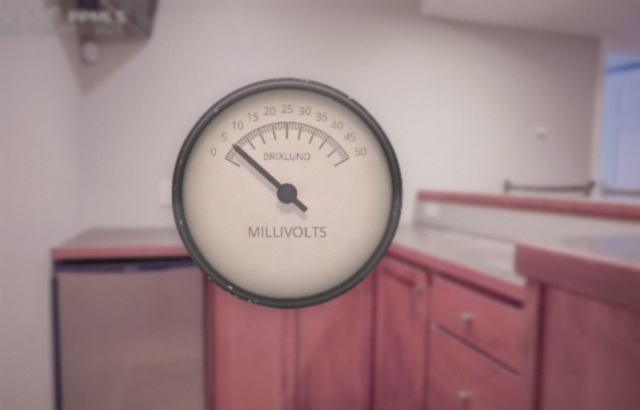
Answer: 5 mV
